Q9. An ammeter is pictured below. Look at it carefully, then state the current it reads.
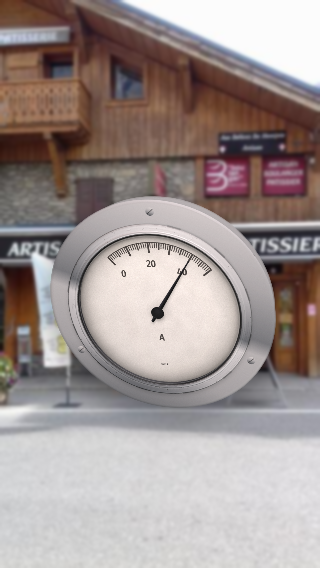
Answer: 40 A
